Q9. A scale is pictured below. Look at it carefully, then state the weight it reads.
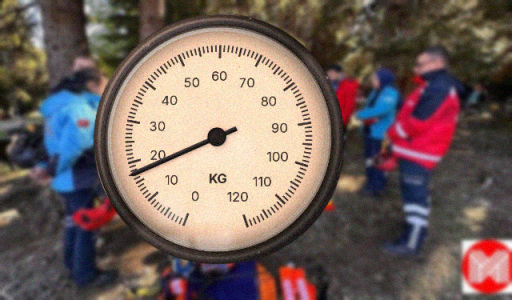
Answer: 17 kg
